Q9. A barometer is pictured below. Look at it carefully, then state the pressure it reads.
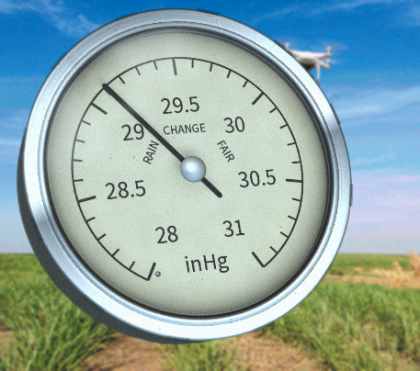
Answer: 29.1 inHg
